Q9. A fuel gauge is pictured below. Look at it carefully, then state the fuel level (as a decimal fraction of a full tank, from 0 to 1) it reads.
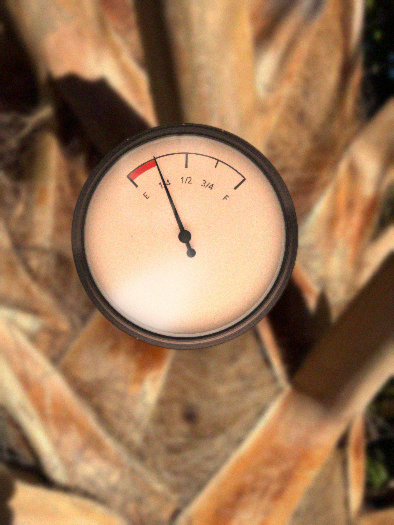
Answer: 0.25
